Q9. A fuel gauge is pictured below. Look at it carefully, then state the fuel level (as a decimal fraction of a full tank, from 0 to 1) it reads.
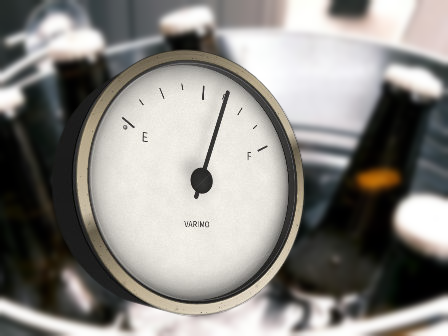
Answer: 0.625
